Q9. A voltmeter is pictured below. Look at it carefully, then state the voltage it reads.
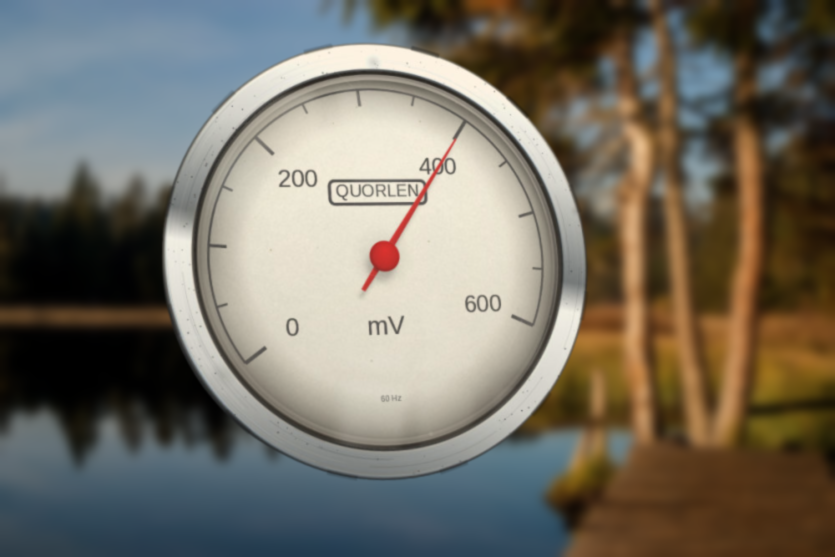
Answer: 400 mV
